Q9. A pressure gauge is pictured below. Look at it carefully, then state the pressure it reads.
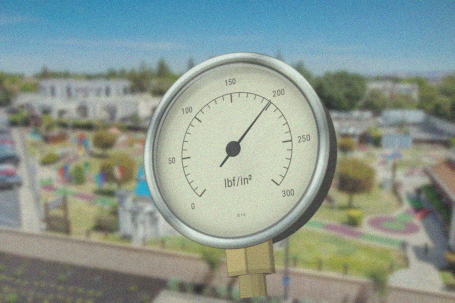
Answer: 200 psi
